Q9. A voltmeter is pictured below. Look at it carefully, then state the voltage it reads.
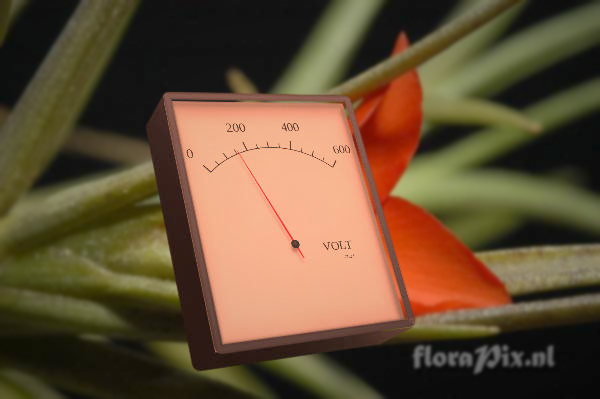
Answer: 150 V
